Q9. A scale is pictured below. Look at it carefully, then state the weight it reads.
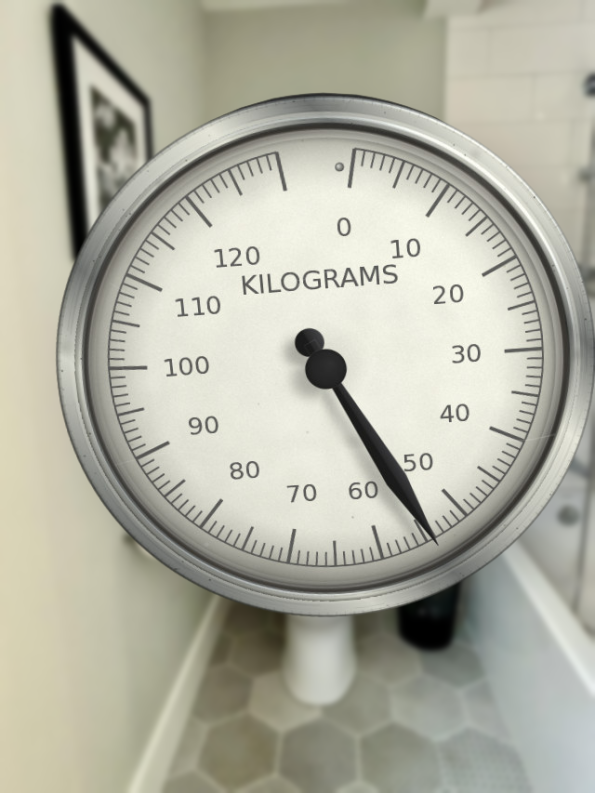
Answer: 54 kg
